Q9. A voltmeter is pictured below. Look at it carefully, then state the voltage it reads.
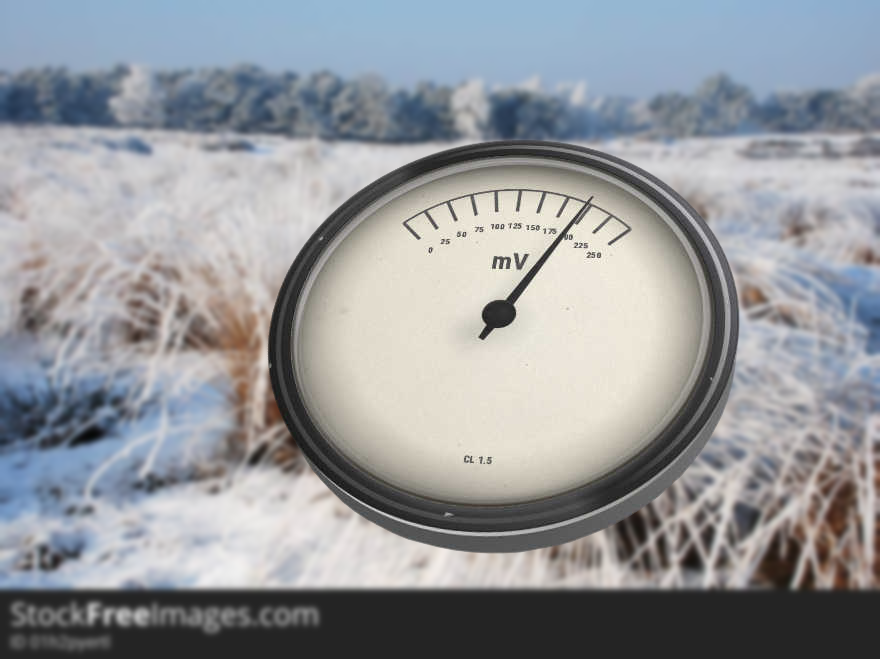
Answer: 200 mV
